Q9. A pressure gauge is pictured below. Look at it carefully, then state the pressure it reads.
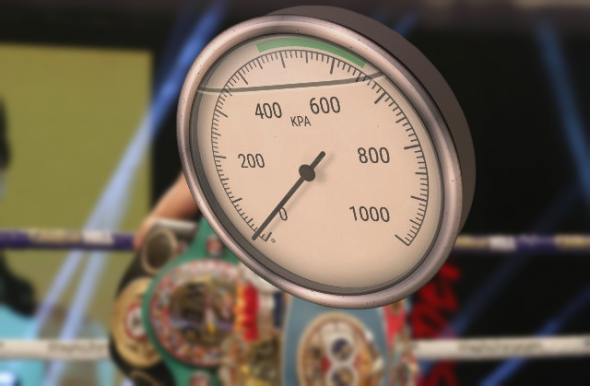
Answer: 20 kPa
